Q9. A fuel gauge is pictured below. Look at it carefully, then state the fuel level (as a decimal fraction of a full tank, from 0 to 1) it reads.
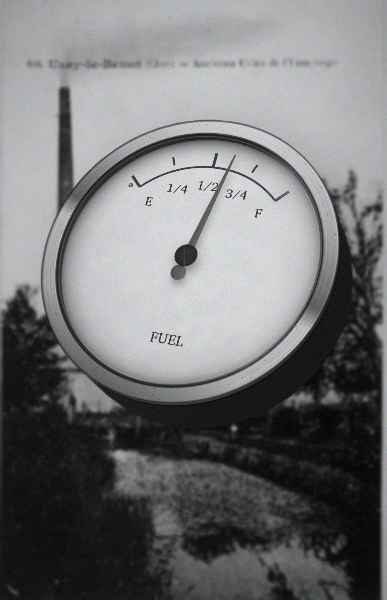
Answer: 0.625
